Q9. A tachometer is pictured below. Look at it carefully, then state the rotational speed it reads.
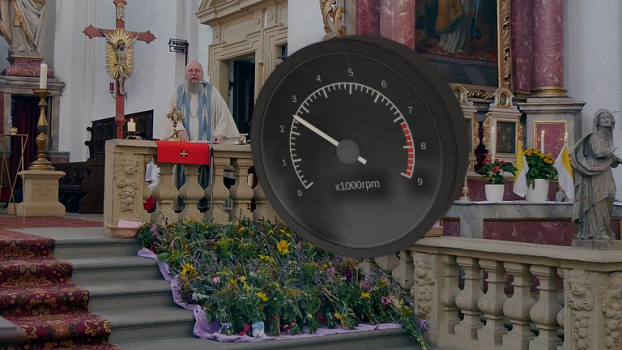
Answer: 2600 rpm
